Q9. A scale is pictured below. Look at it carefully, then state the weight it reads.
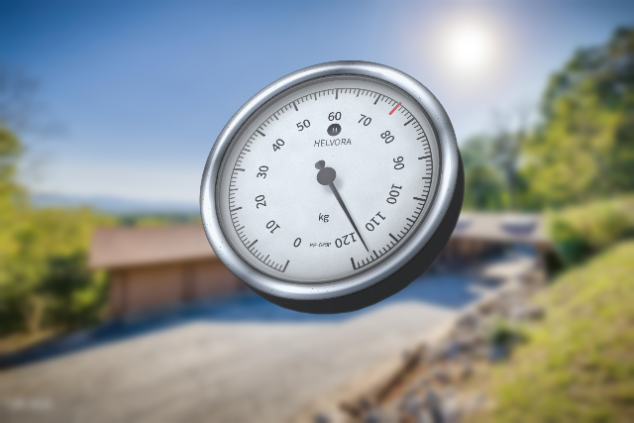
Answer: 116 kg
